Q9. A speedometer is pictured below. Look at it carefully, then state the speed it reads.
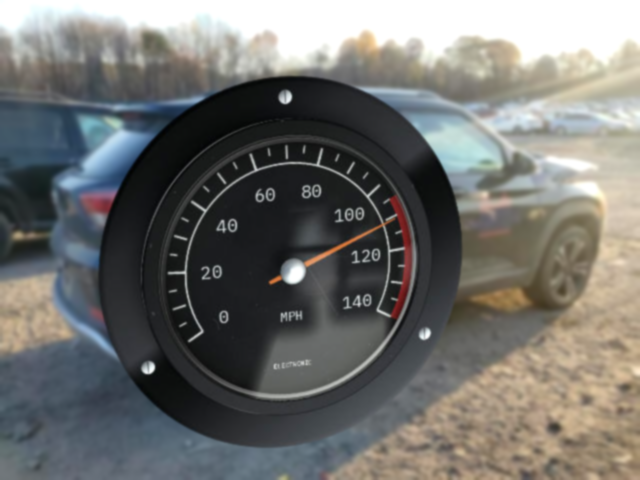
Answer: 110 mph
